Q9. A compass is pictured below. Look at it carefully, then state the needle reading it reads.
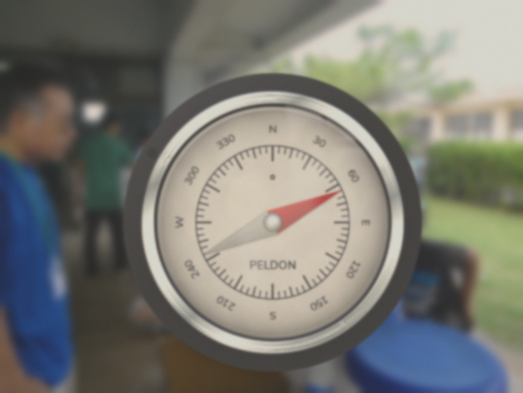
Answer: 65 °
